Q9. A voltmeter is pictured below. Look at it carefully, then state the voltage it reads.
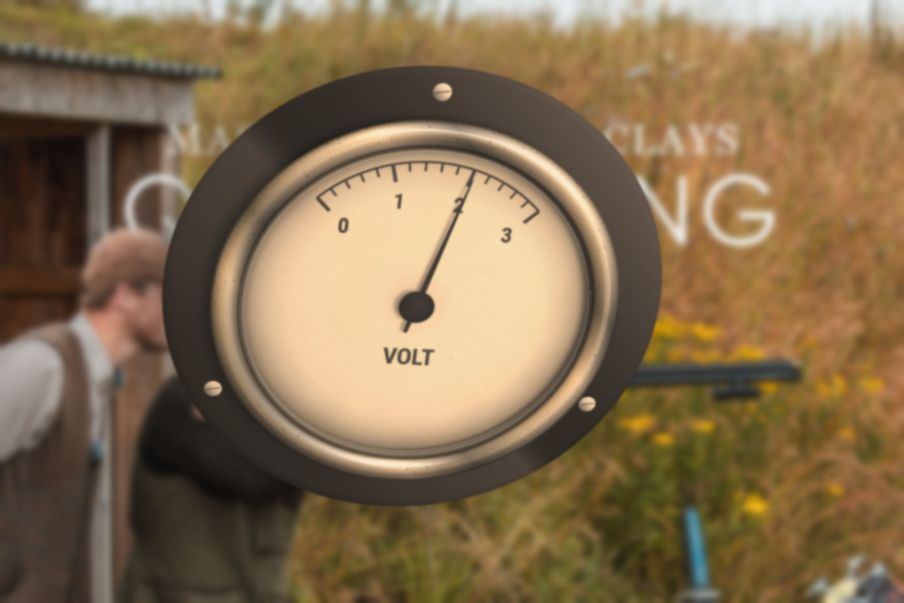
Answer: 2 V
